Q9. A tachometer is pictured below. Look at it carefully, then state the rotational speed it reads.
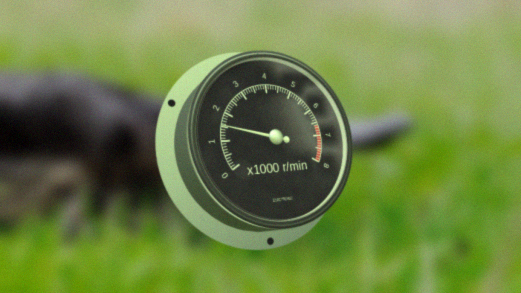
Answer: 1500 rpm
